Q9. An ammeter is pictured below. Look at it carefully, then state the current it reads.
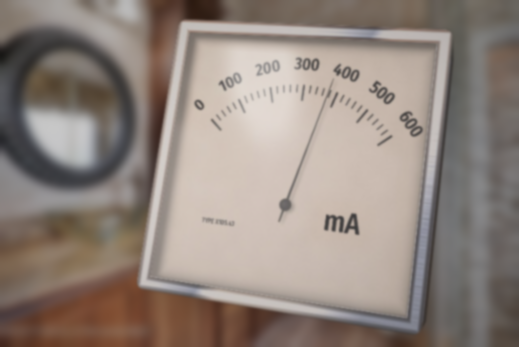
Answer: 380 mA
